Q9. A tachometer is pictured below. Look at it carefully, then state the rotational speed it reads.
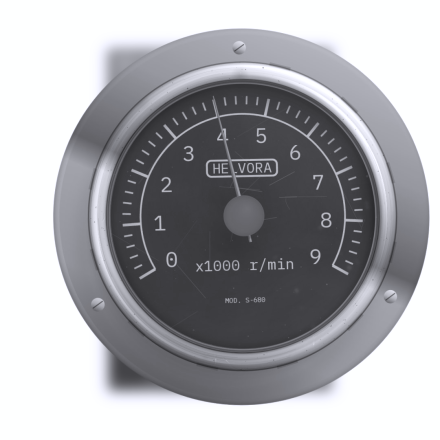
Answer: 4000 rpm
